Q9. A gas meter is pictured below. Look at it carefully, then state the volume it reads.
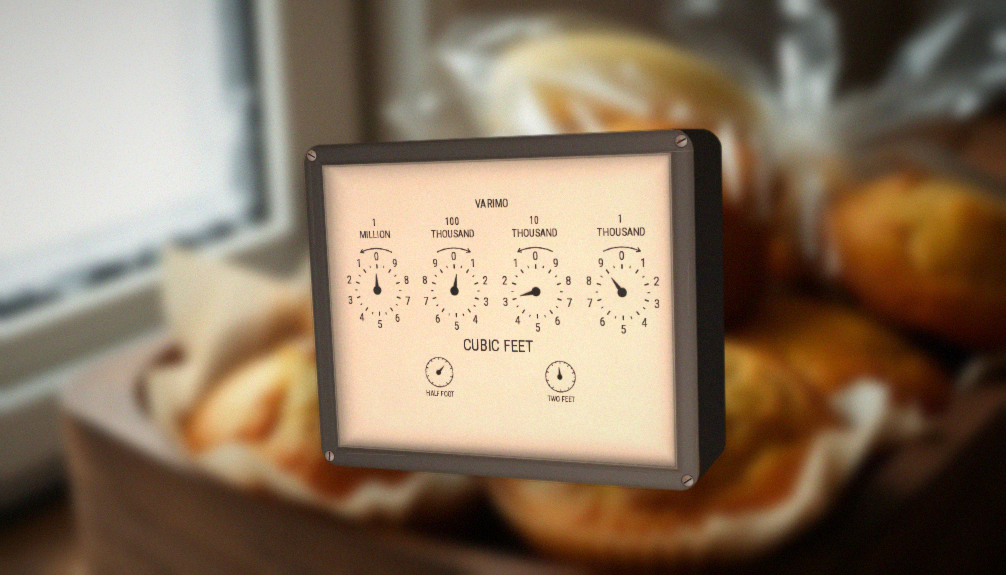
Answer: 2900 ft³
